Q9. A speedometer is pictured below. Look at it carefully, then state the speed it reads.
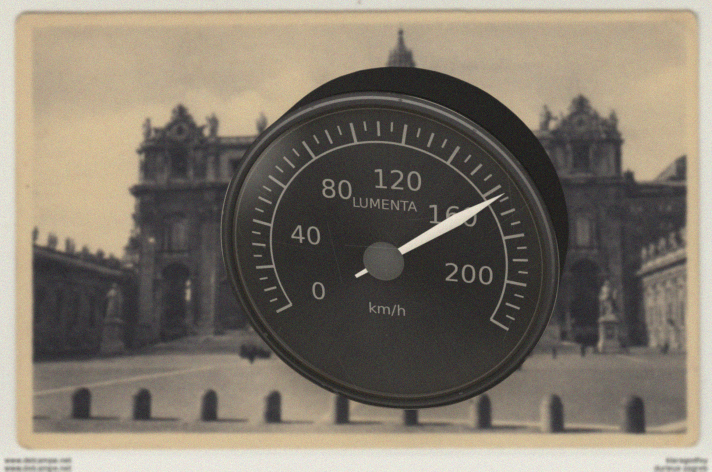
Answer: 162.5 km/h
